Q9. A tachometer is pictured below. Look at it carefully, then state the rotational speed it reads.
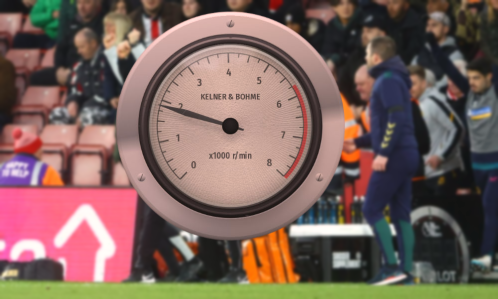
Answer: 1875 rpm
